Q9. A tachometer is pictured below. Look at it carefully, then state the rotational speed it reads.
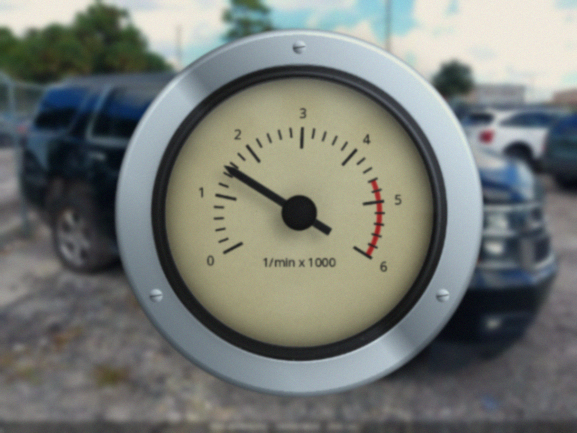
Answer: 1500 rpm
